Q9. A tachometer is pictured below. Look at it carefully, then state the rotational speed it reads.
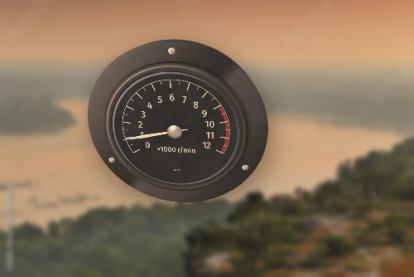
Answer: 1000 rpm
